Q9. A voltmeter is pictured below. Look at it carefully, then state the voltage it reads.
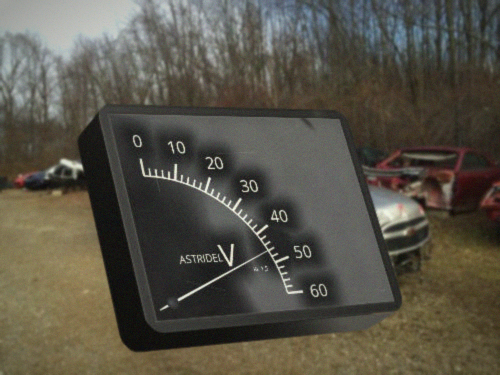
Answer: 46 V
